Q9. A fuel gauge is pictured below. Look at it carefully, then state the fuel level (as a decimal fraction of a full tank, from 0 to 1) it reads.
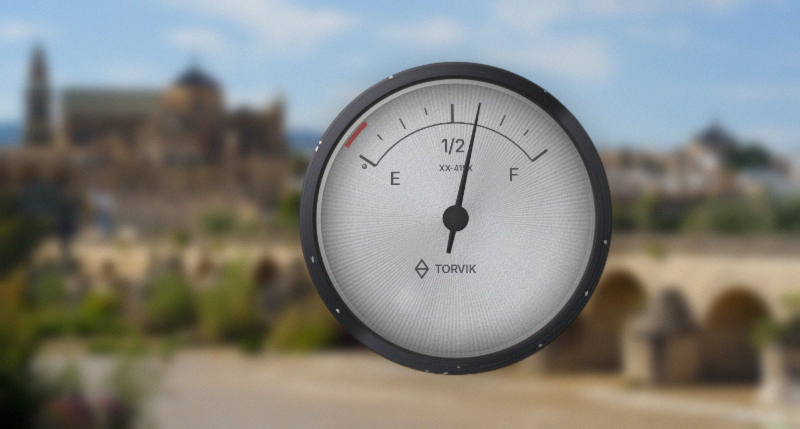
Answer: 0.625
